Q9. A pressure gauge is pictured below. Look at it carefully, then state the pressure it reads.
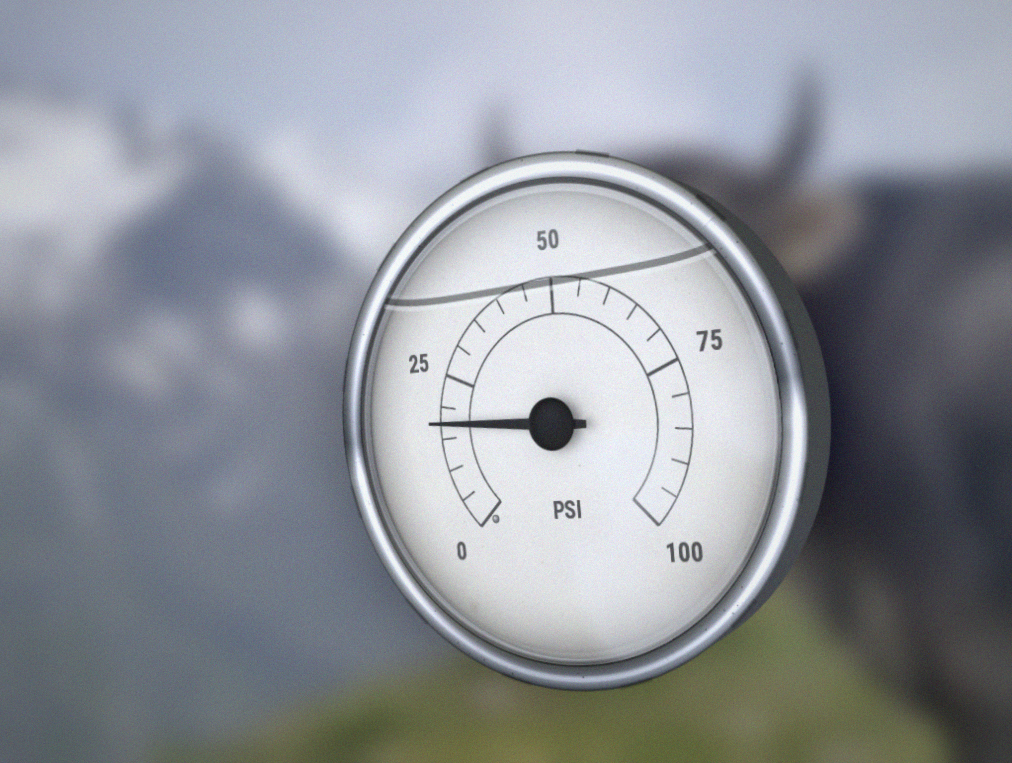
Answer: 17.5 psi
